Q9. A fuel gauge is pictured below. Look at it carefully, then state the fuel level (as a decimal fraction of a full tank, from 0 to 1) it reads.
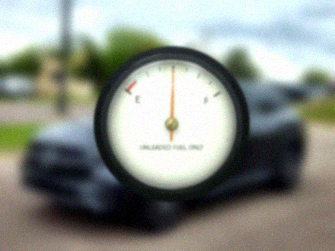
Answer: 0.5
